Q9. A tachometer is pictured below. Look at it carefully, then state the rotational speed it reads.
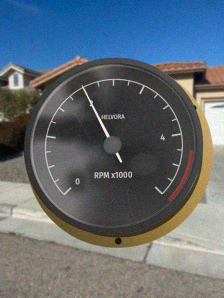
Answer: 2000 rpm
